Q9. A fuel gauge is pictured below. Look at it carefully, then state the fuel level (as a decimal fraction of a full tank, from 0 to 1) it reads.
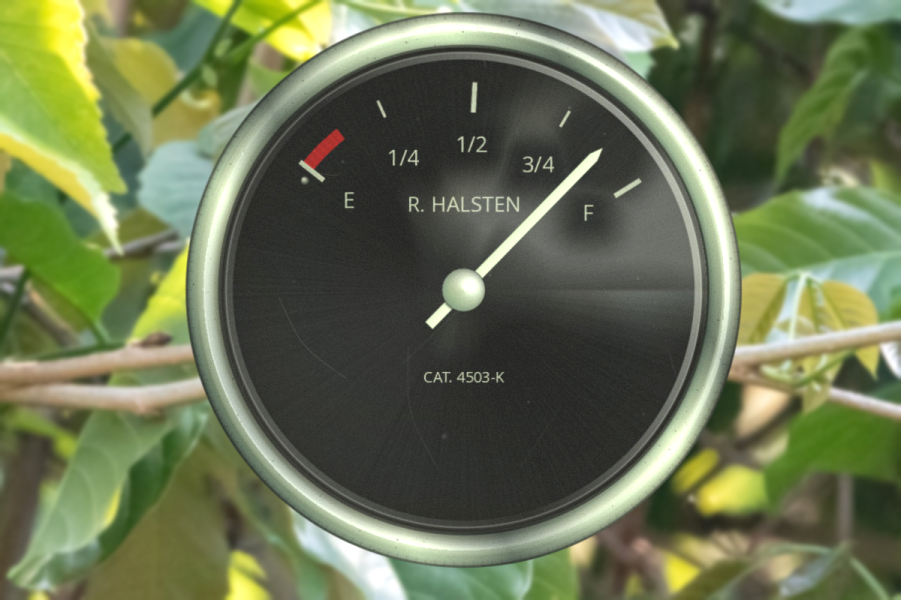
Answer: 0.875
